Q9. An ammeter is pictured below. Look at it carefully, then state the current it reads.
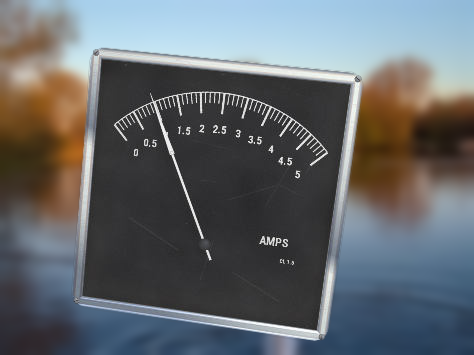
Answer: 1 A
